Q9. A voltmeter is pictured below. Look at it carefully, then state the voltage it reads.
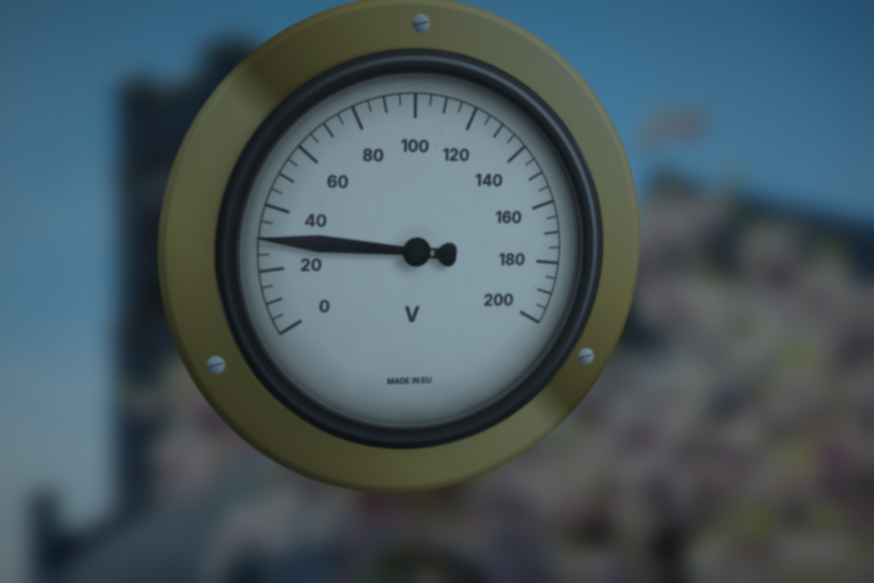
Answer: 30 V
